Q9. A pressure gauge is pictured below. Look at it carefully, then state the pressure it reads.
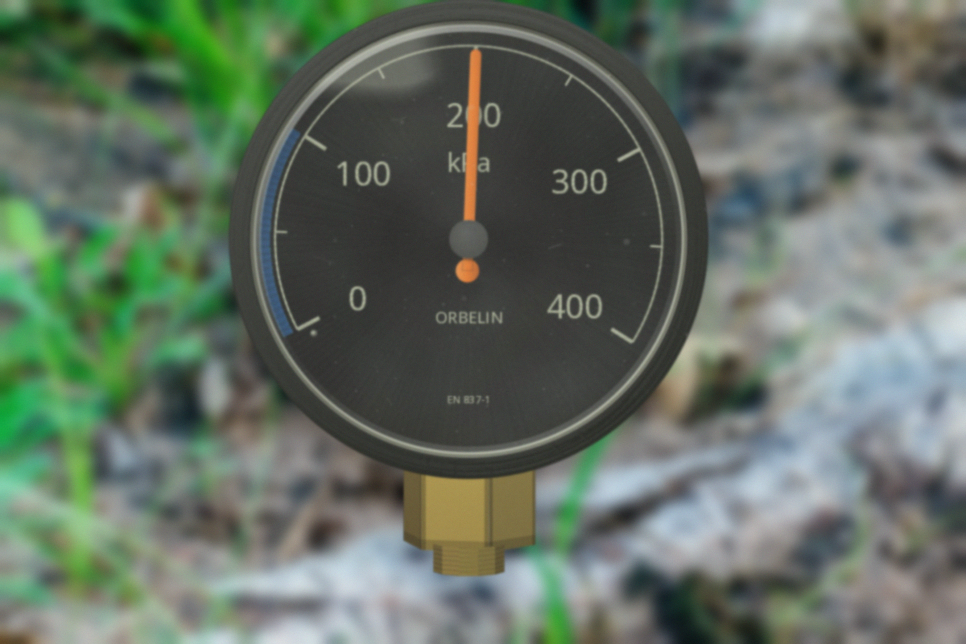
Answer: 200 kPa
